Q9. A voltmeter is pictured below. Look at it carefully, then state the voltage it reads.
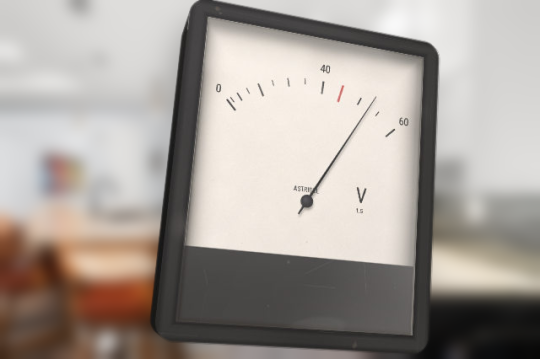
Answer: 52.5 V
